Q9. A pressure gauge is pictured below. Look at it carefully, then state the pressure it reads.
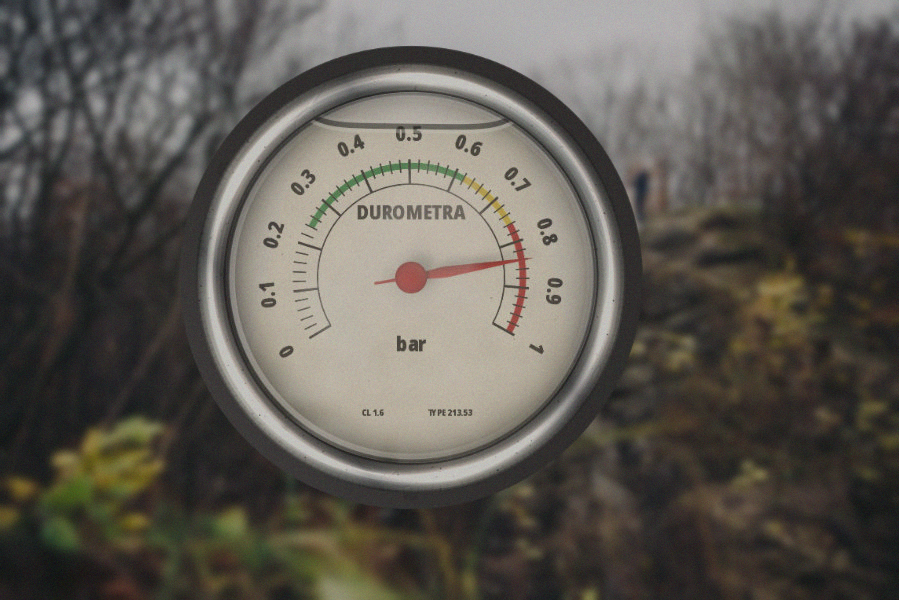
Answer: 0.84 bar
